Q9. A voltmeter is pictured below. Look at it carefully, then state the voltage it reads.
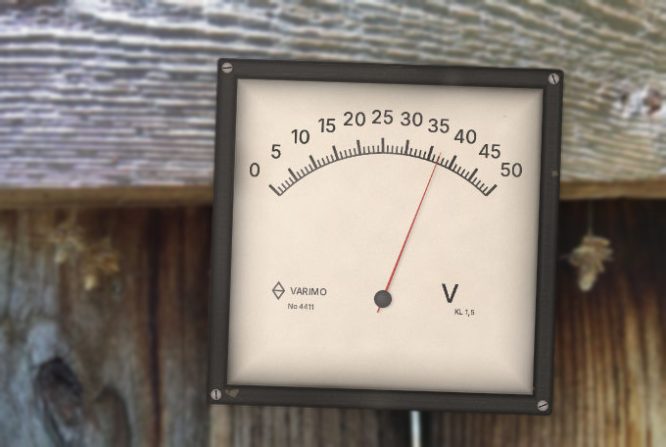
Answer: 37 V
